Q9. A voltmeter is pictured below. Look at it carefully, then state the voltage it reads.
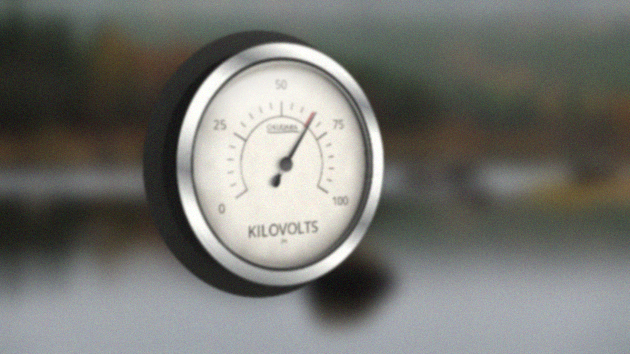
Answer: 65 kV
